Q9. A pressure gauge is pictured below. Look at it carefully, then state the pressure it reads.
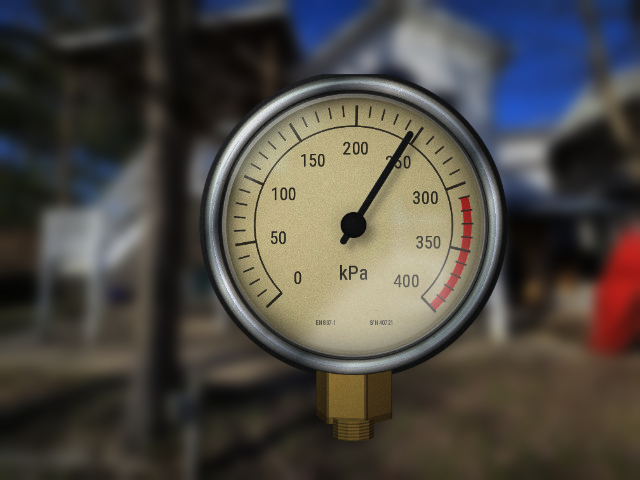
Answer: 245 kPa
